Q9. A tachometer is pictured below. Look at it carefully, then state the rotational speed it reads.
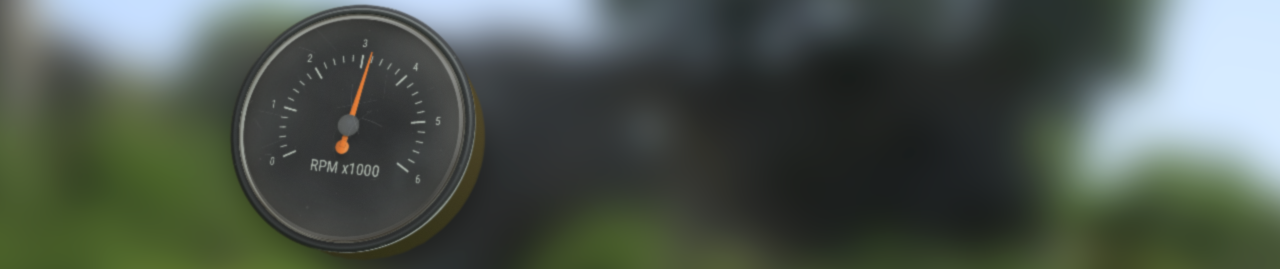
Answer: 3200 rpm
